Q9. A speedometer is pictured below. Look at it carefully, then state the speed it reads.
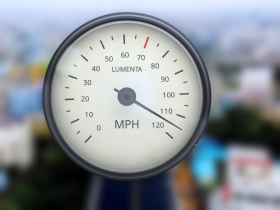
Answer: 115 mph
